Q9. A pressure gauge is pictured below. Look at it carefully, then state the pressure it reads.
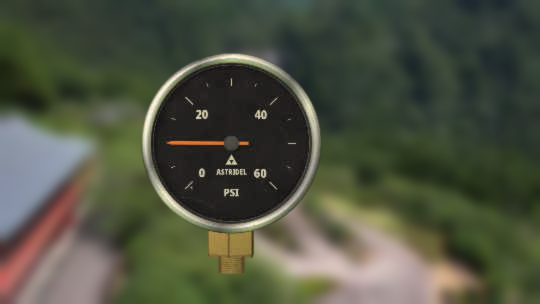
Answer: 10 psi
